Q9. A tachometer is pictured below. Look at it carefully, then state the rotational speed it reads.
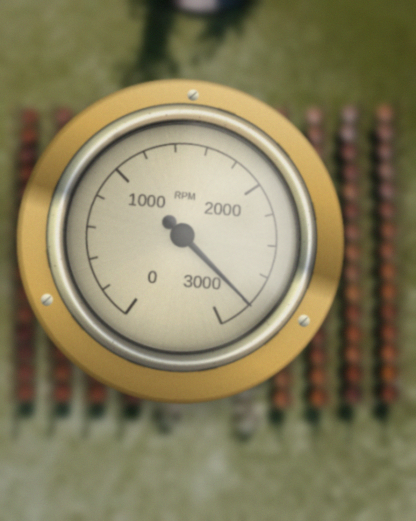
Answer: 2800 rpm
